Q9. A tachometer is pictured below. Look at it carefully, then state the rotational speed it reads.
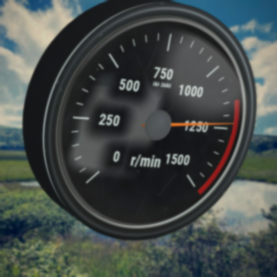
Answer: 1225 rpm
